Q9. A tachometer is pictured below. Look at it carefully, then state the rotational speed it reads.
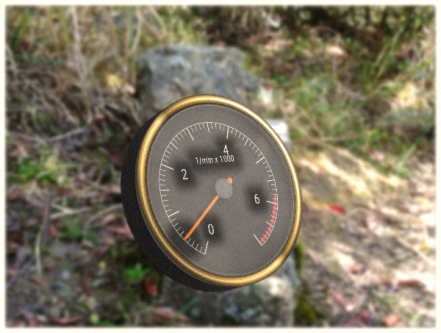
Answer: 500 rpm
